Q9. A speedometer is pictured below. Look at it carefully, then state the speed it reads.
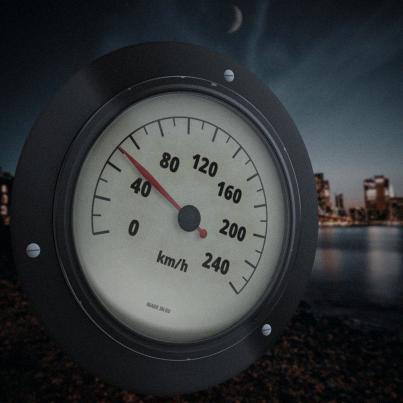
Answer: 50 km/h
